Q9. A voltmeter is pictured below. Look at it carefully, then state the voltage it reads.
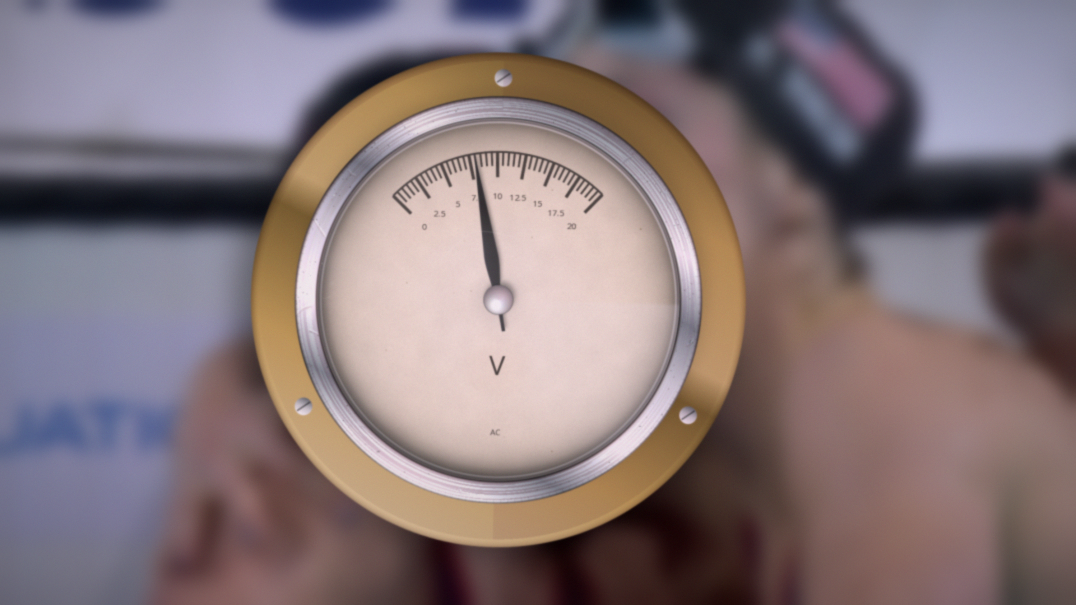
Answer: 8 V
